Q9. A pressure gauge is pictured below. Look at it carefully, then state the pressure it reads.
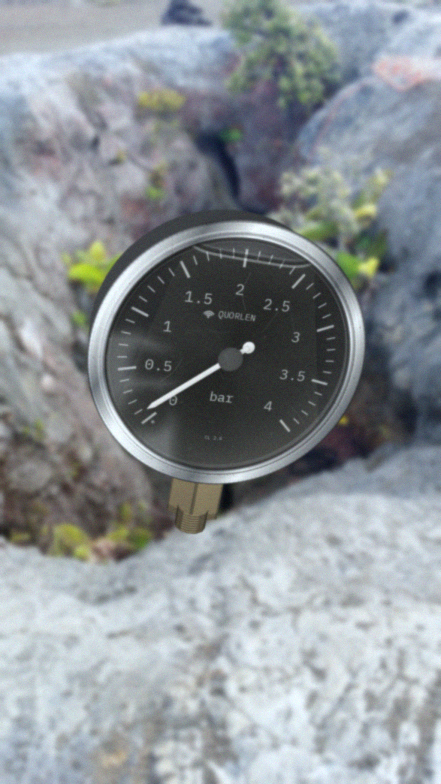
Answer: 0.1 bar
